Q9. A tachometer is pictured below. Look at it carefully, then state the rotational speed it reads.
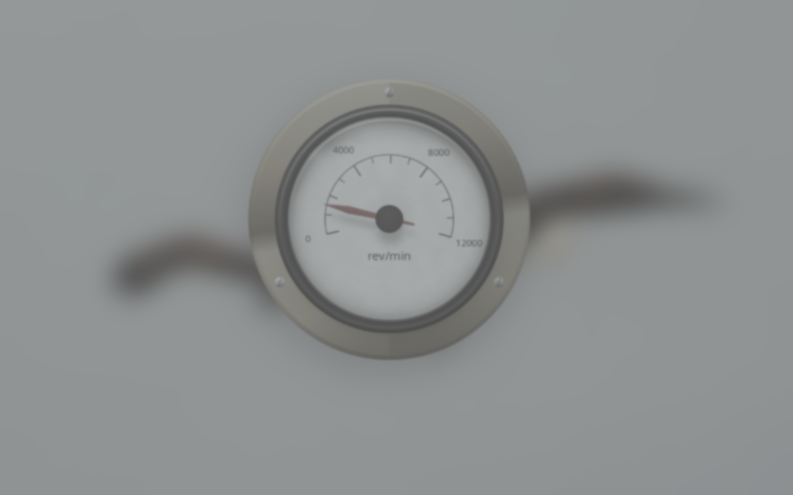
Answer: 1500 rpm
